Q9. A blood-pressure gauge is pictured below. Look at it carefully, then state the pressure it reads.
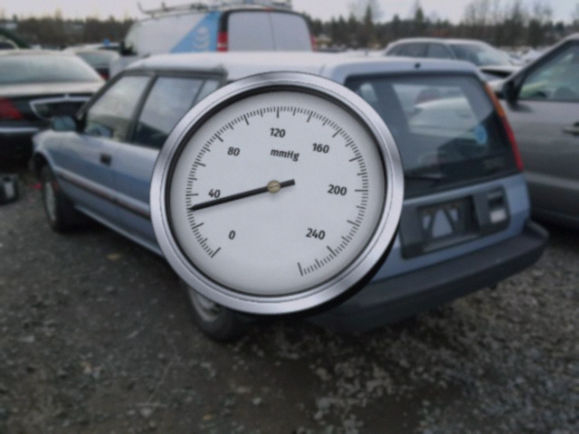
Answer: 30 mmHg
